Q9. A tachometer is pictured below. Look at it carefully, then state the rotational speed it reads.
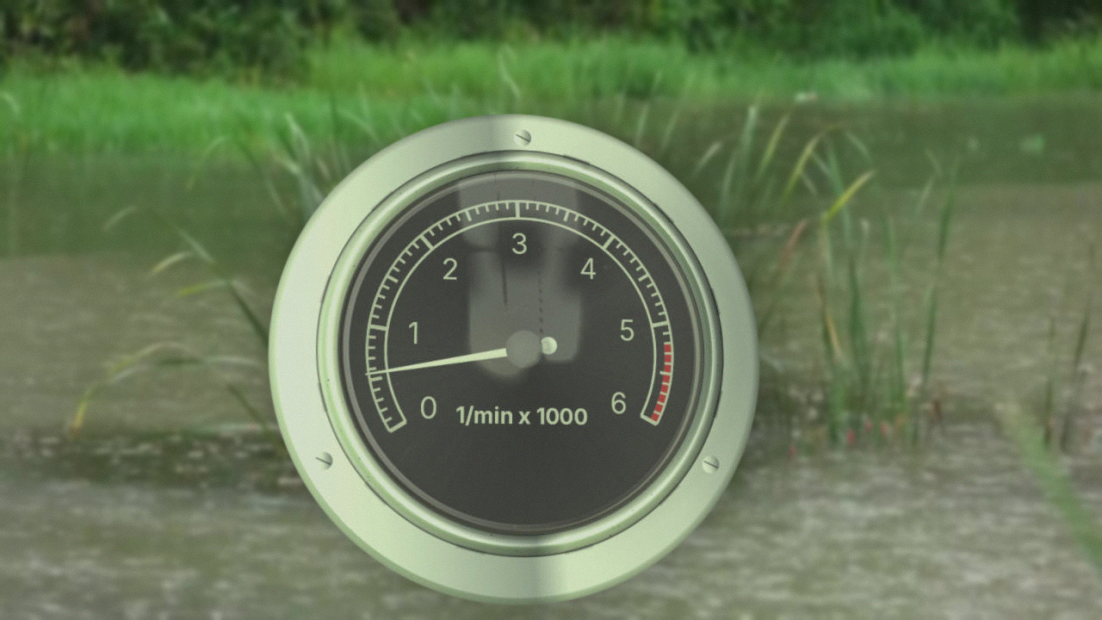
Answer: 550 rpm
